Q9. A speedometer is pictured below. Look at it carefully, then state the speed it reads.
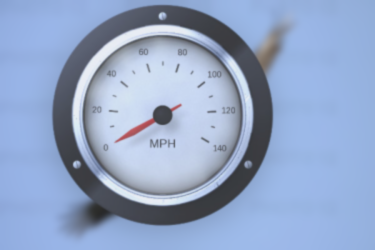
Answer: 0 mph
